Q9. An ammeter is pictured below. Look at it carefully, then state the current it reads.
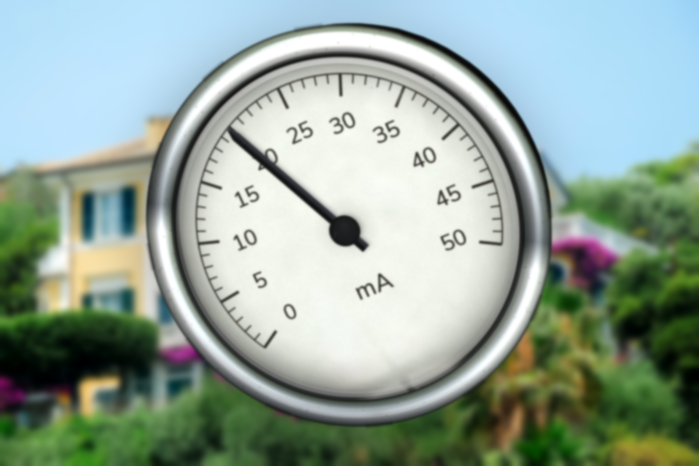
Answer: 20 mA
